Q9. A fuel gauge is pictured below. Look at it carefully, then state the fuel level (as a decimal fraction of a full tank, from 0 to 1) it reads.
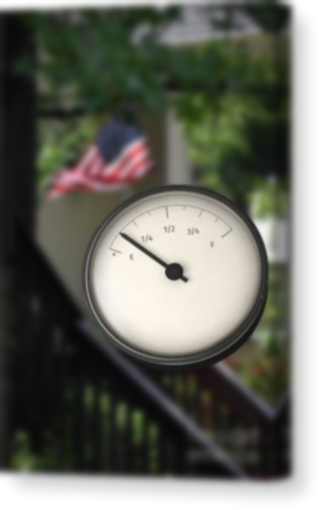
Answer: 0.125
